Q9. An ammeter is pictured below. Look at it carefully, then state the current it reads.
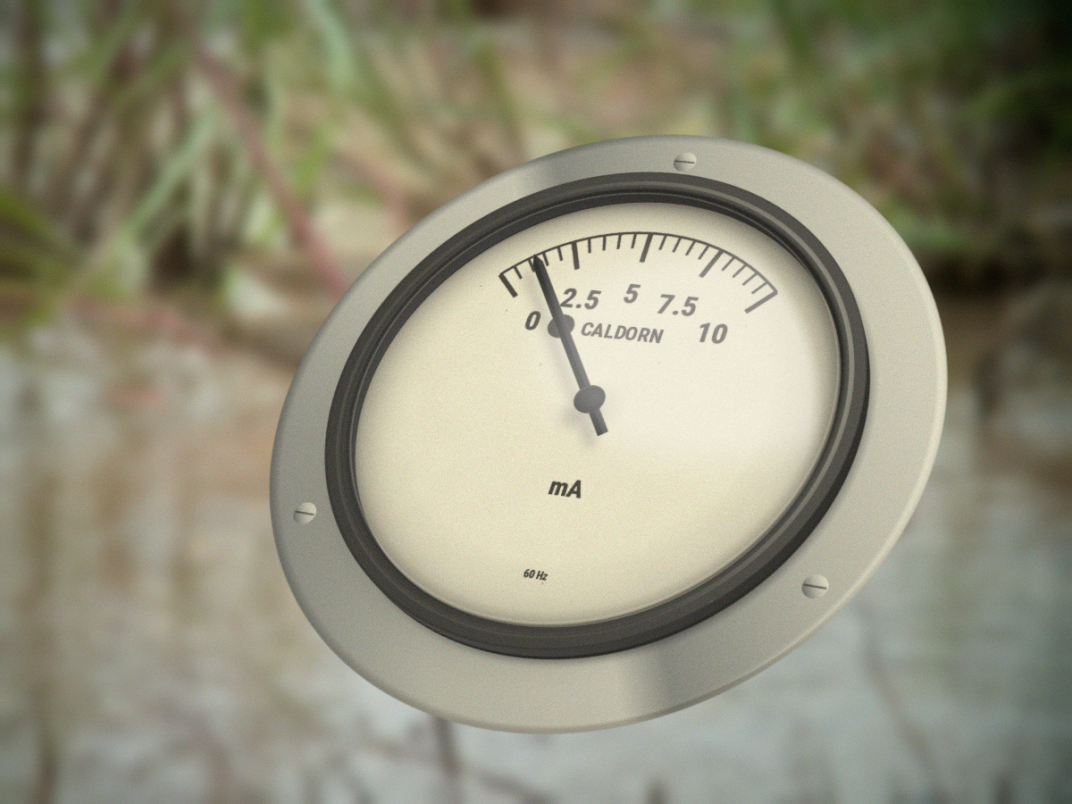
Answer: 1.25 mA
